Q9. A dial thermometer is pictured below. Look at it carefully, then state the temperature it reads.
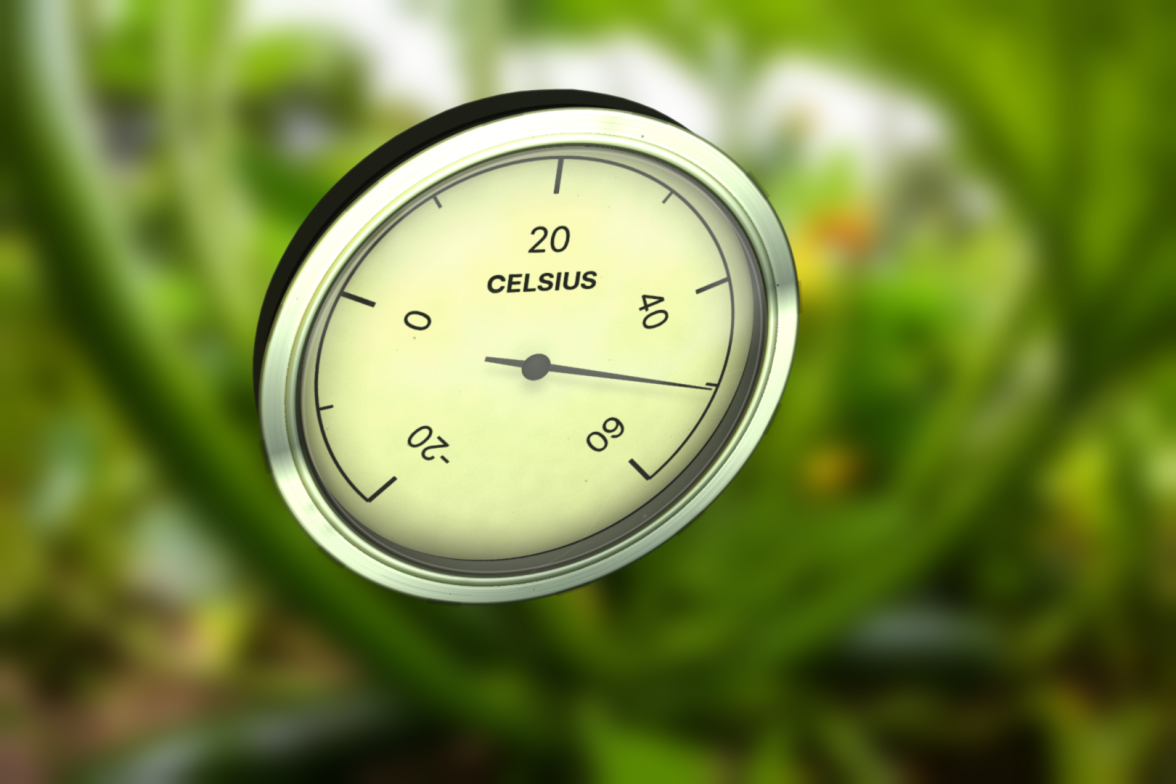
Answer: 50 °C
